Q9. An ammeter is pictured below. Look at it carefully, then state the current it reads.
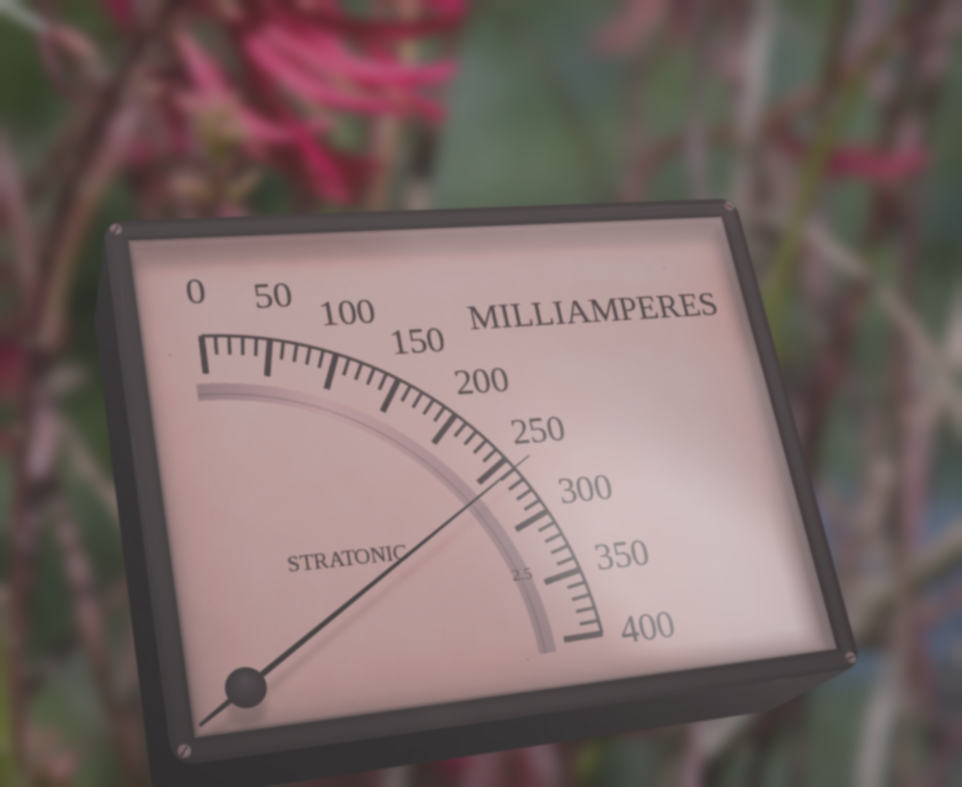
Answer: 260 mA
